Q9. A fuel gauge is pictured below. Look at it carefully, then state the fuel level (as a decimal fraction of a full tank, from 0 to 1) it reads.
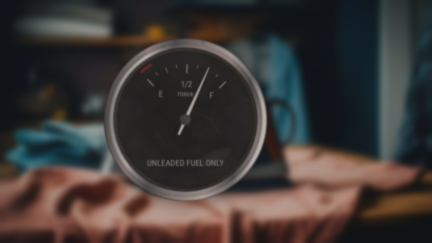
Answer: 0.75
